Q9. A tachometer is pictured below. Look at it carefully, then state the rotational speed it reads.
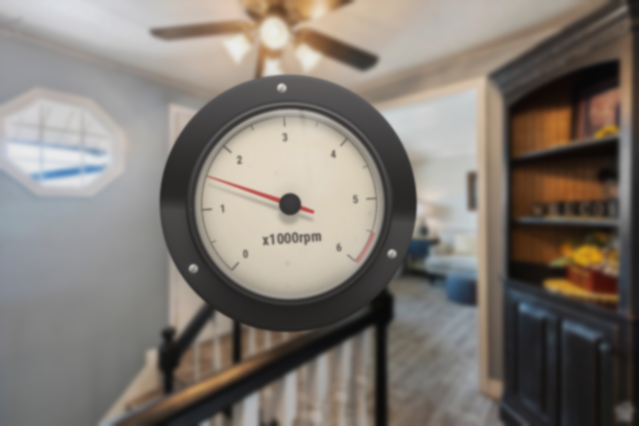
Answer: 1500 rpm
